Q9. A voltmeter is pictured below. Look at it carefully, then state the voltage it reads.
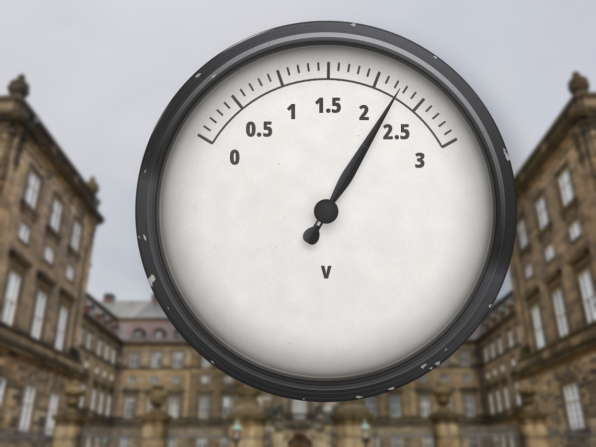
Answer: 2.25 V
